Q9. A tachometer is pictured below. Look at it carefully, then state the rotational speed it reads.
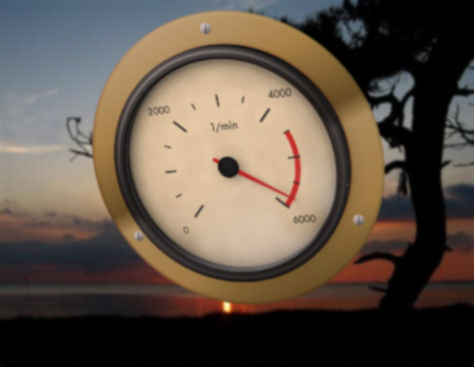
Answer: 5750 rpm
